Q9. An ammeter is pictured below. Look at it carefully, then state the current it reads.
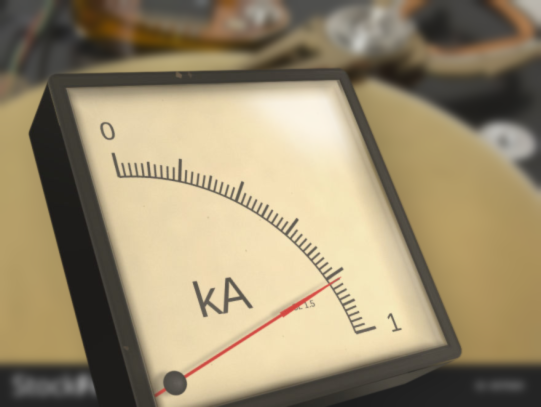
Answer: 0.82 kA
